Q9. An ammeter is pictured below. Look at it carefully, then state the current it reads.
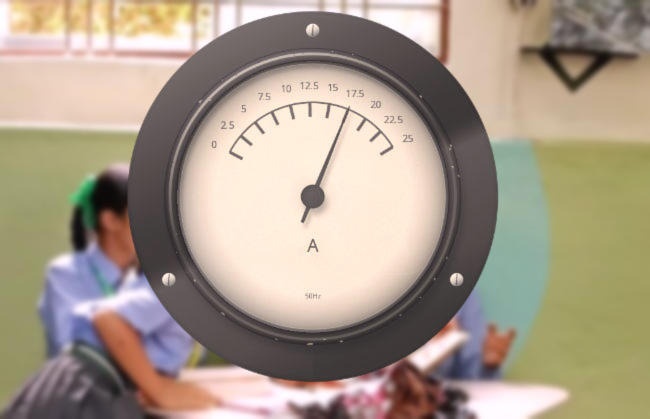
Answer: 17.5 A
